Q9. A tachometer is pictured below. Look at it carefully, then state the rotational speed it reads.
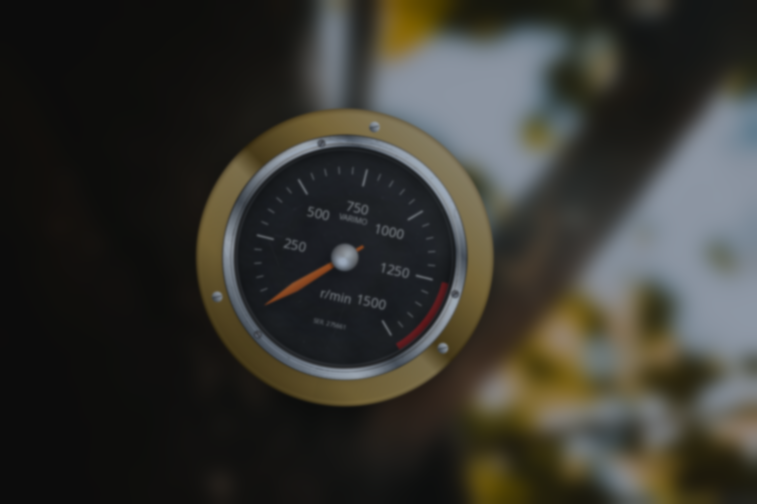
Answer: 0 rpm
